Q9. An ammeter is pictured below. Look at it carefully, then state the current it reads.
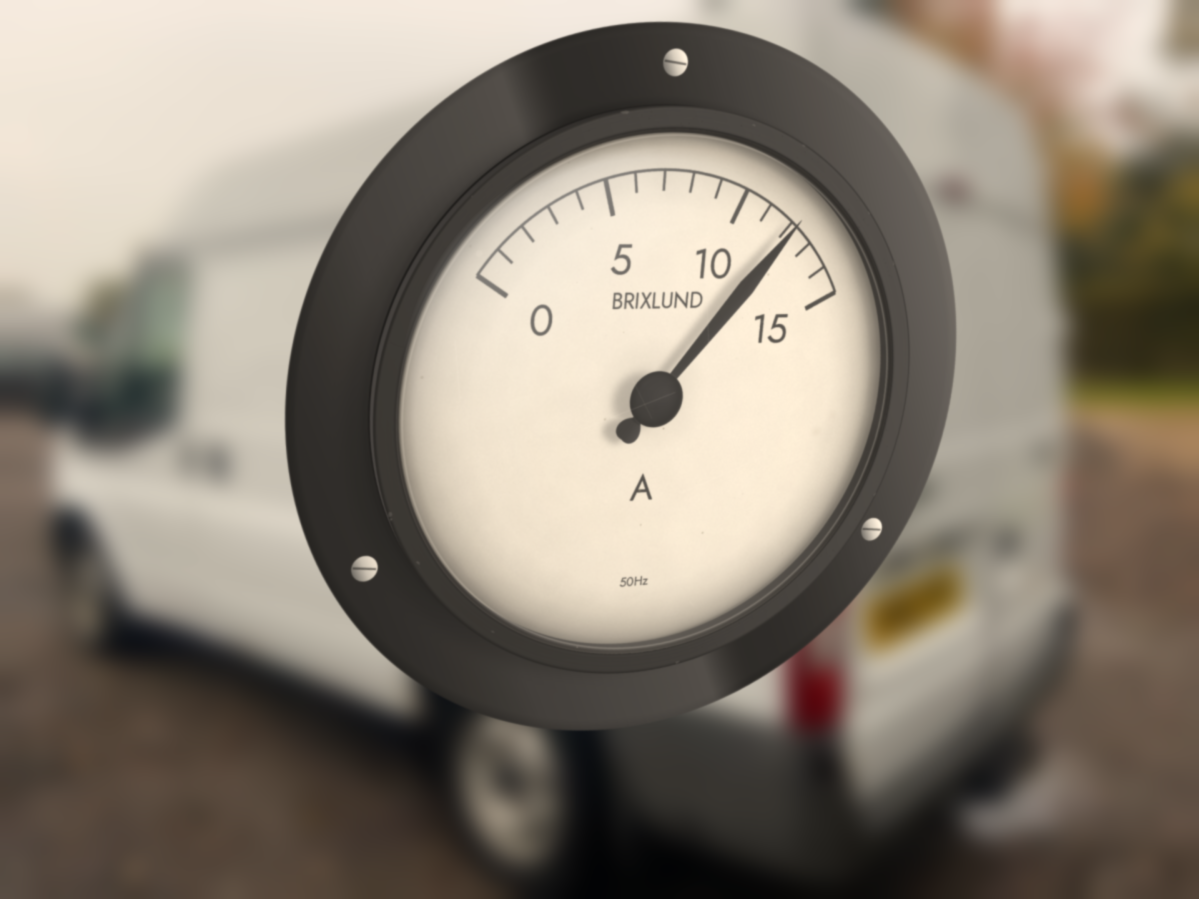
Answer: 12 A
